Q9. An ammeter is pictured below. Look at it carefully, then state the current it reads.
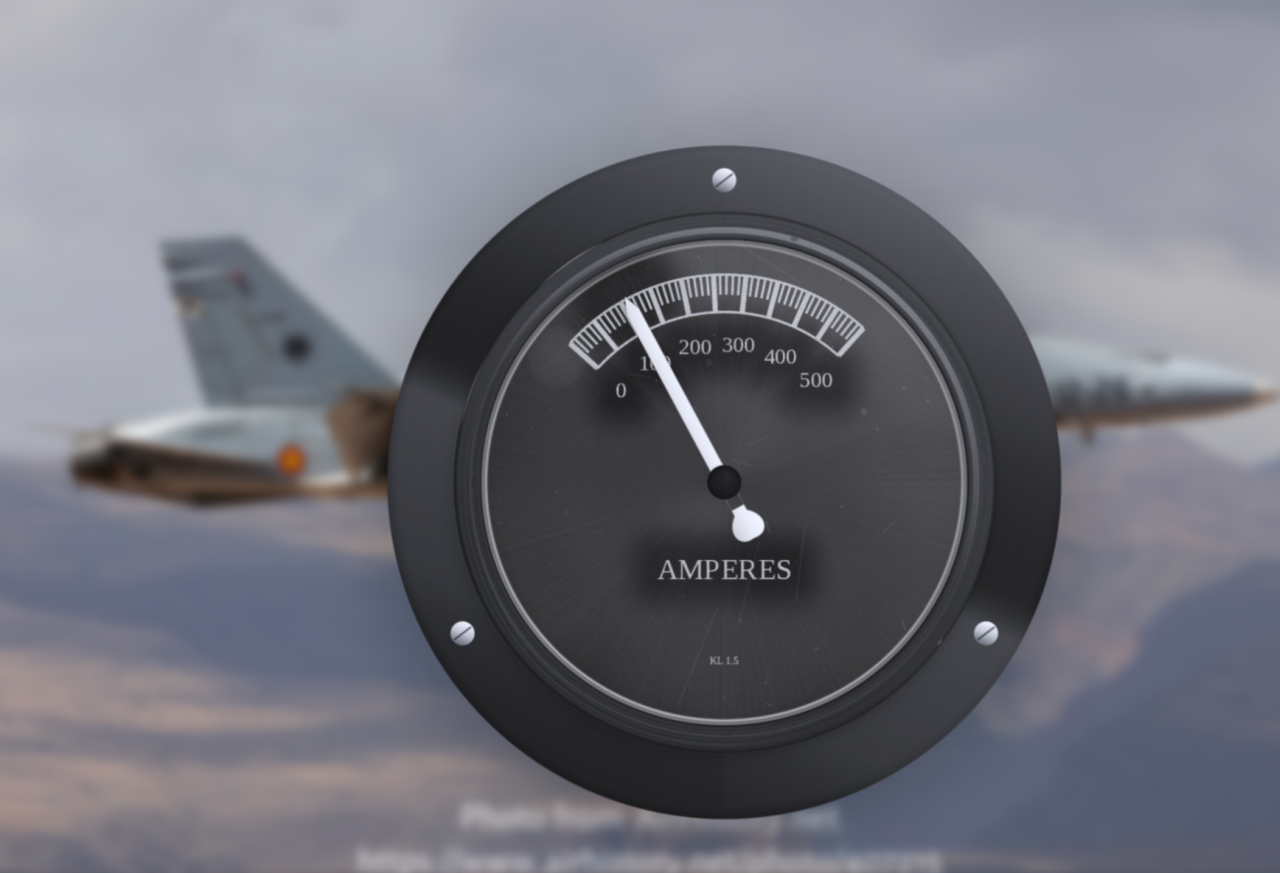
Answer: 110 A
